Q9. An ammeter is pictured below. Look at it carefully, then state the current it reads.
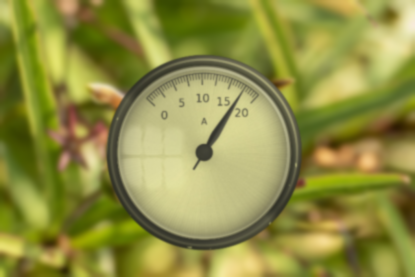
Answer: 17.5 A
